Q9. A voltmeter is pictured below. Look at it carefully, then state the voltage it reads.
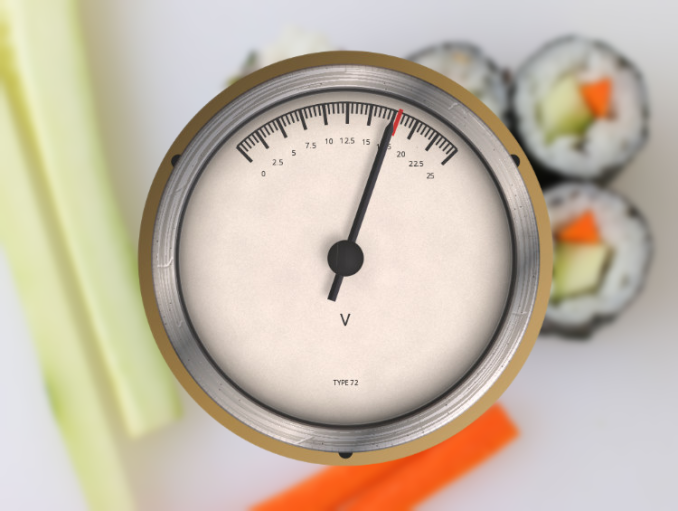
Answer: 17.5 V
